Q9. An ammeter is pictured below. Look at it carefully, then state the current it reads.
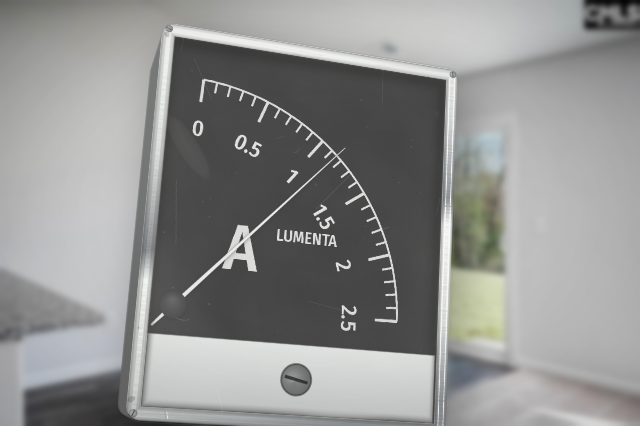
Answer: 1.15 A
